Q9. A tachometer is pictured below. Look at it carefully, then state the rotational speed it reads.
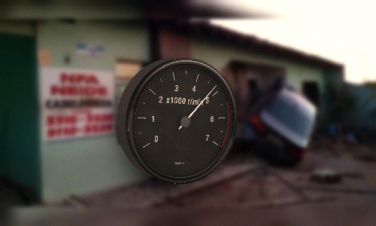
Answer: 4750 rpm
